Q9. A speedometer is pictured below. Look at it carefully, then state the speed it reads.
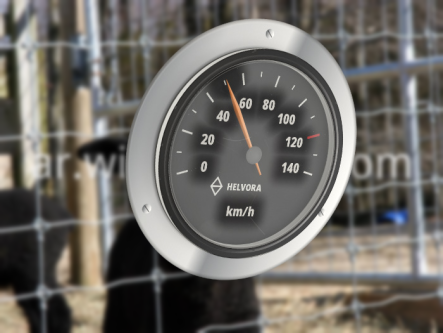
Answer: 50 km/h
